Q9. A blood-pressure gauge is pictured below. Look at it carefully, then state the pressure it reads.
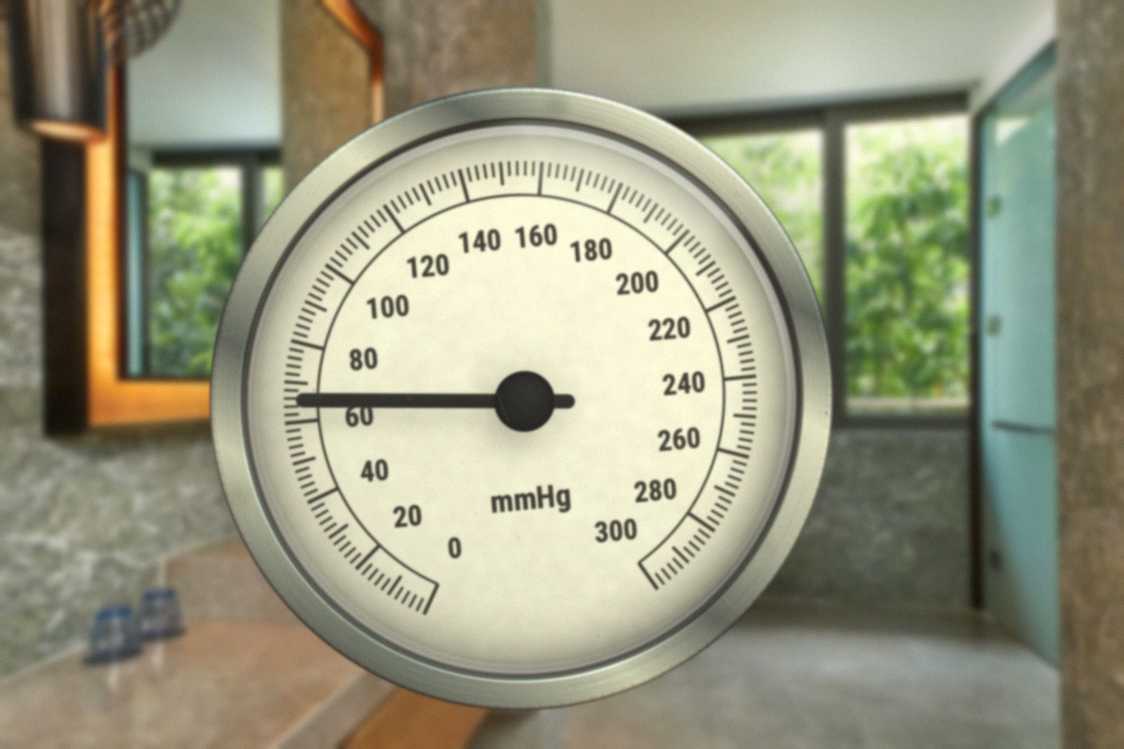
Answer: 66 mmHg
